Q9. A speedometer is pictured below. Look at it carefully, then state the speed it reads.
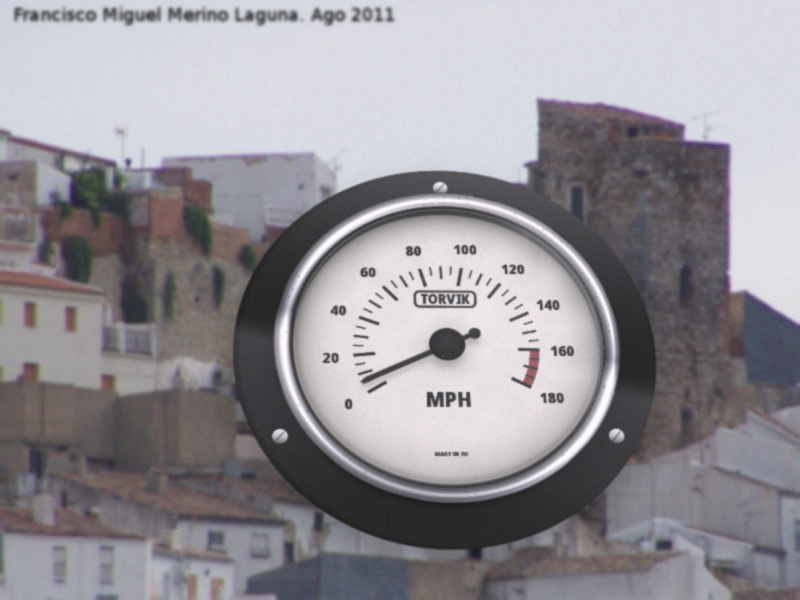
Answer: 5 mph
